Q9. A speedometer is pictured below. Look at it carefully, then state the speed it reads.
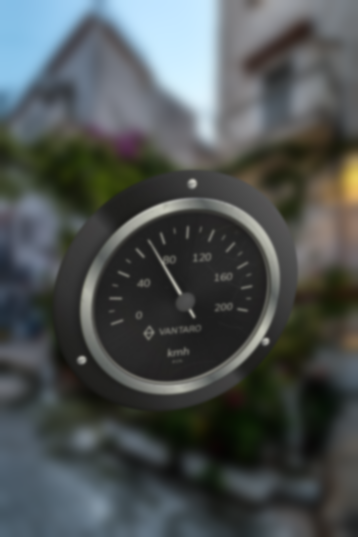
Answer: 70 km/h
